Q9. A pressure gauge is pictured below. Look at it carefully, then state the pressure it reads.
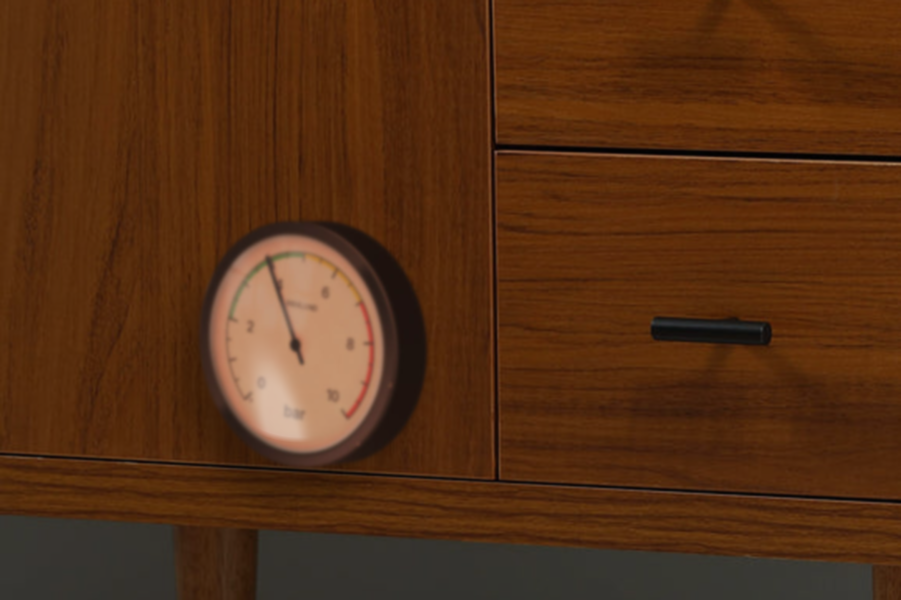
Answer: 4 bar
